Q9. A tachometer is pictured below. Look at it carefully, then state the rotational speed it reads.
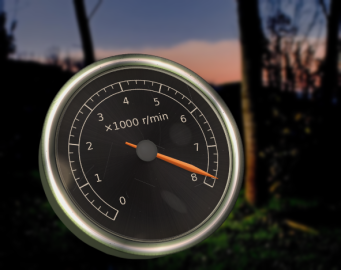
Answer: 7800 rpm
